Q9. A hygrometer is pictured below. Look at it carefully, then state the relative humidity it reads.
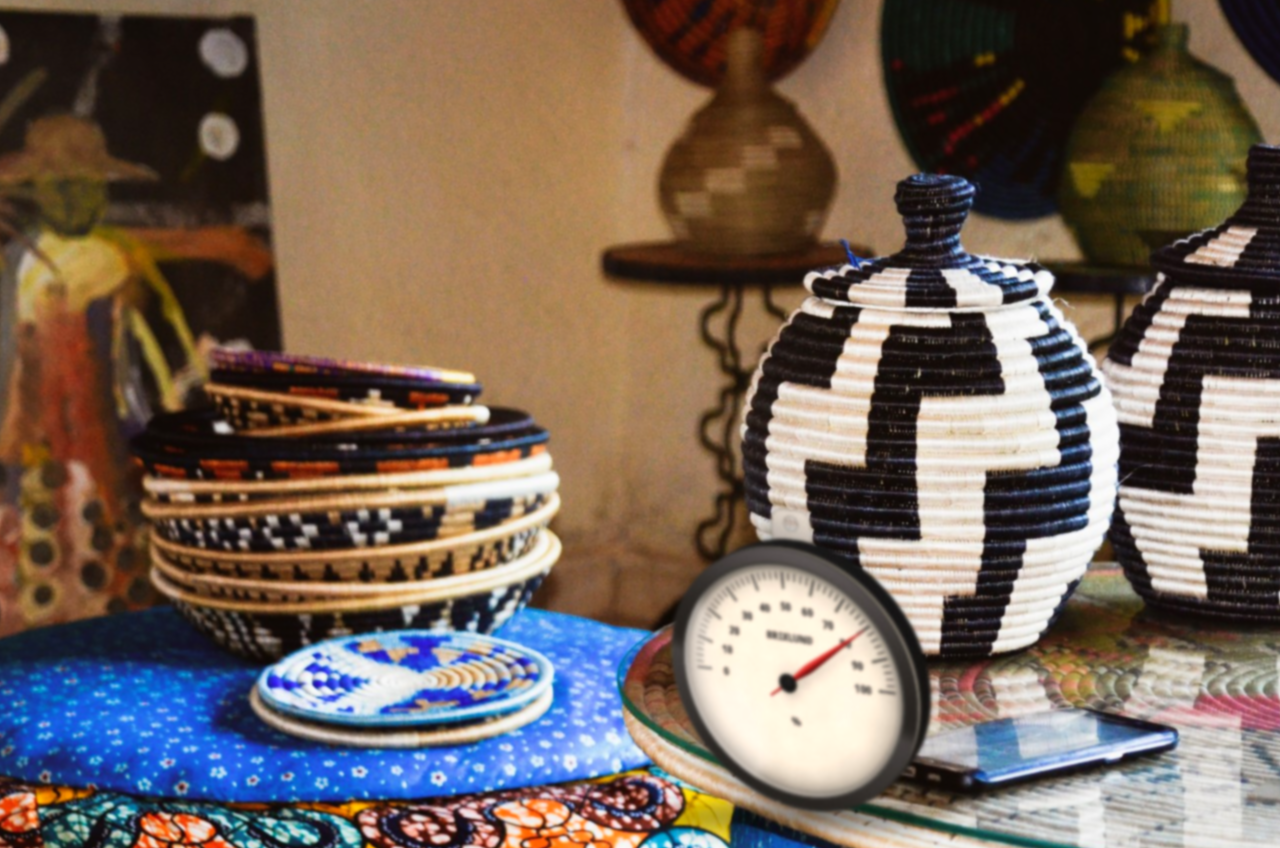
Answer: 80 %
